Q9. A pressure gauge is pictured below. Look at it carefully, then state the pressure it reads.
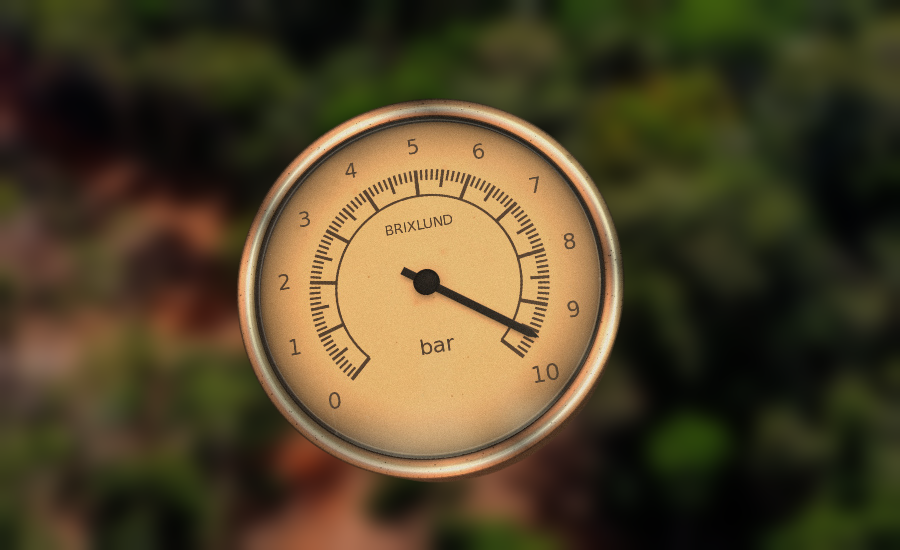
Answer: 9.6 bar
